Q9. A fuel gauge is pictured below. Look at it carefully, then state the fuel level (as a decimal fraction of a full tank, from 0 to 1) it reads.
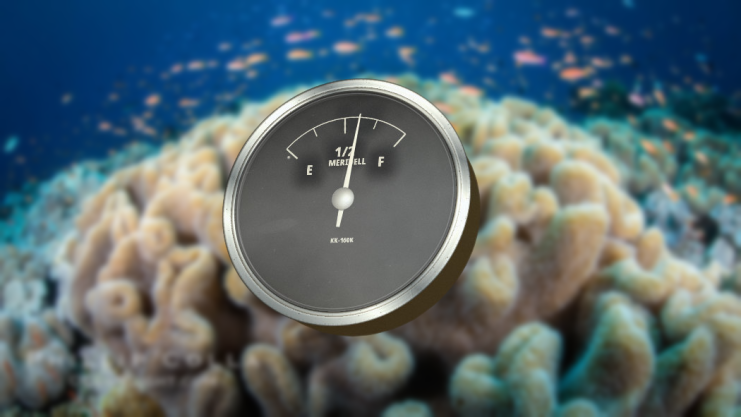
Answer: 0.625
